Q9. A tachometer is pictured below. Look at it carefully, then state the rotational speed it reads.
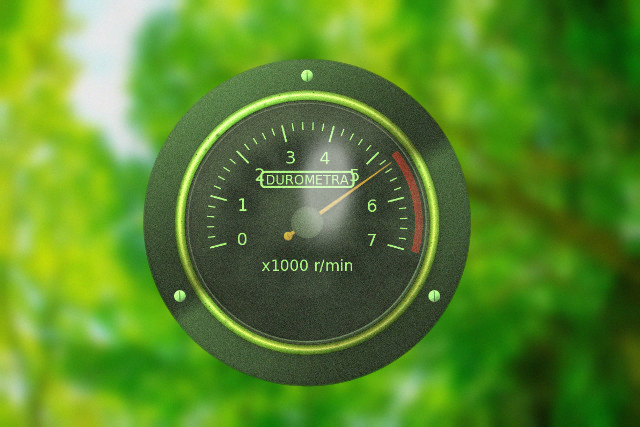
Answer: 5300 rpm
